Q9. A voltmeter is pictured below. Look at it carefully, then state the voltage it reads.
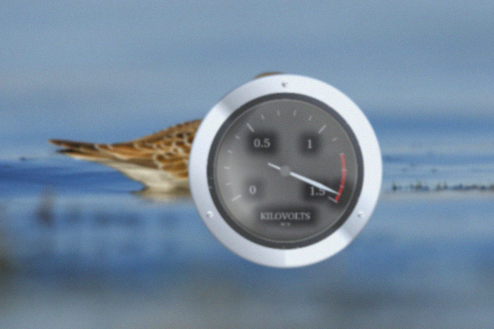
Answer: 1.45 kV
